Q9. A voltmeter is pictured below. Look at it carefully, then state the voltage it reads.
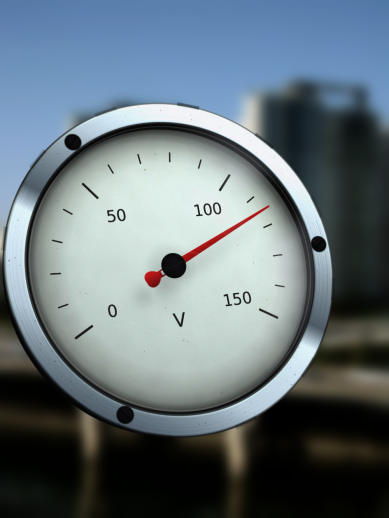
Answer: 115 V
